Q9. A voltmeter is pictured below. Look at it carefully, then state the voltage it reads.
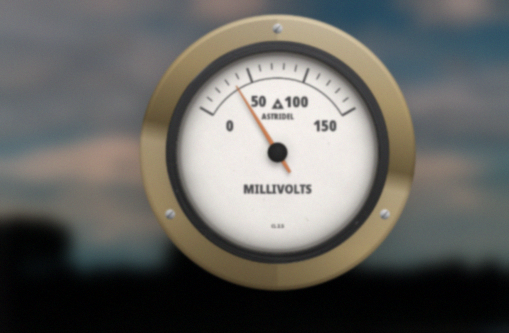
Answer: 35 mV
